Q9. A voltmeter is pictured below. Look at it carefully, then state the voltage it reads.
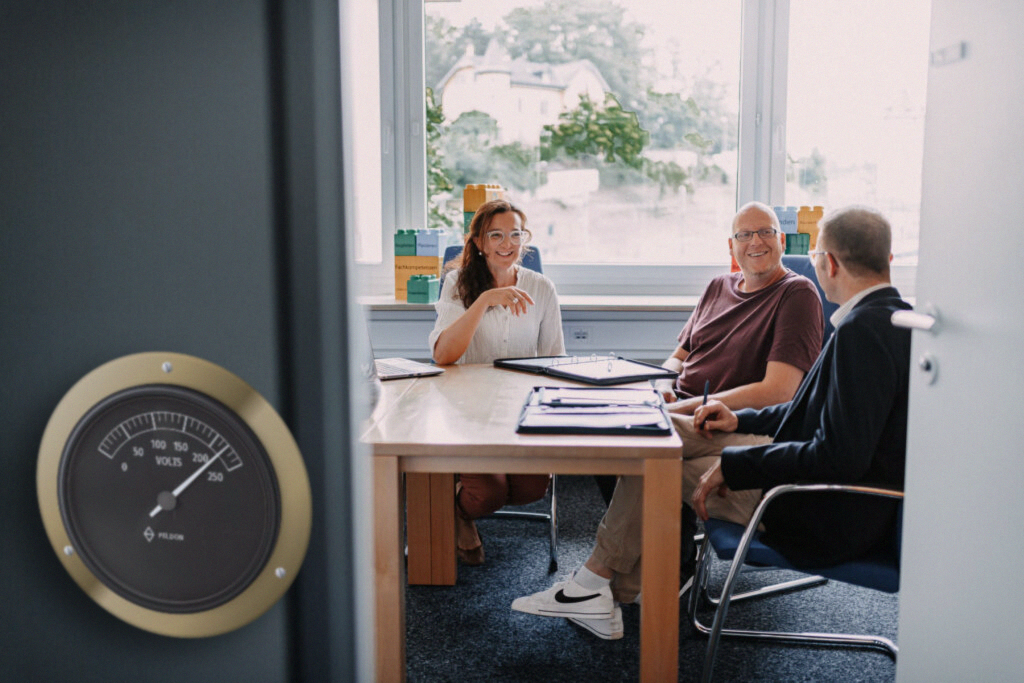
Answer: 220 V
